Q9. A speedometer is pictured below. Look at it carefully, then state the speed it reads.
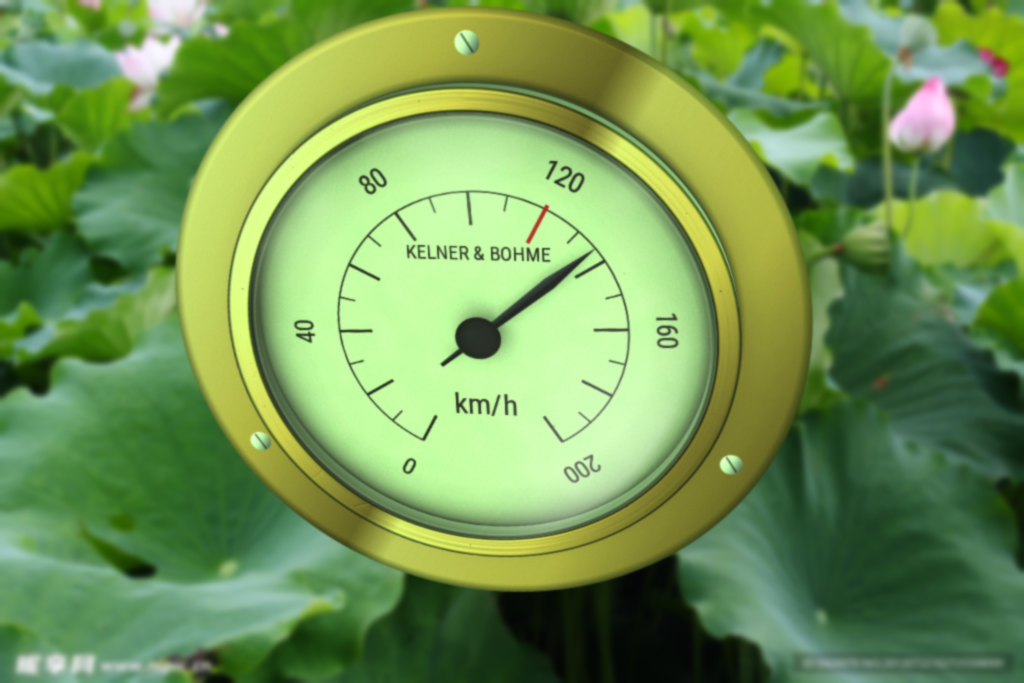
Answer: 135 km/h
